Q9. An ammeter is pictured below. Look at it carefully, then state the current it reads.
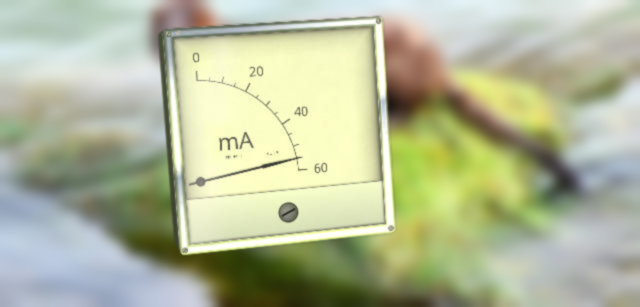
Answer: 55 mA
